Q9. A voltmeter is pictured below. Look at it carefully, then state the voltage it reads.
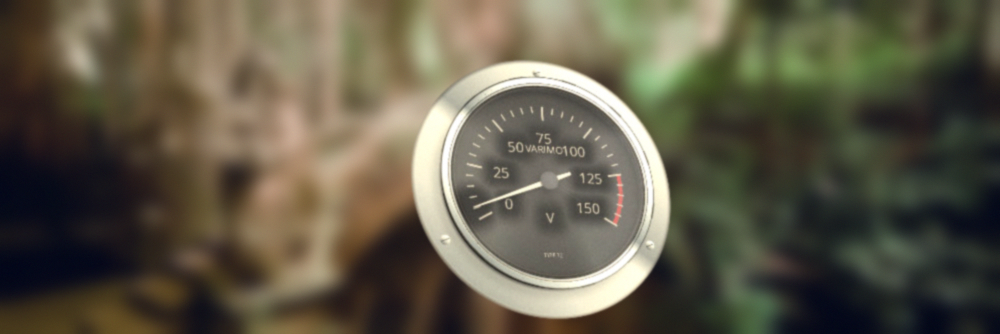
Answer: 5 V
